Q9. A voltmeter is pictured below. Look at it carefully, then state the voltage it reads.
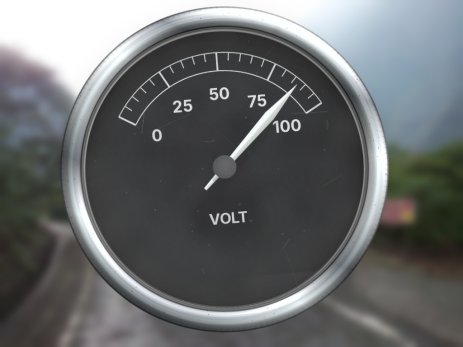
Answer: 87.5 V
